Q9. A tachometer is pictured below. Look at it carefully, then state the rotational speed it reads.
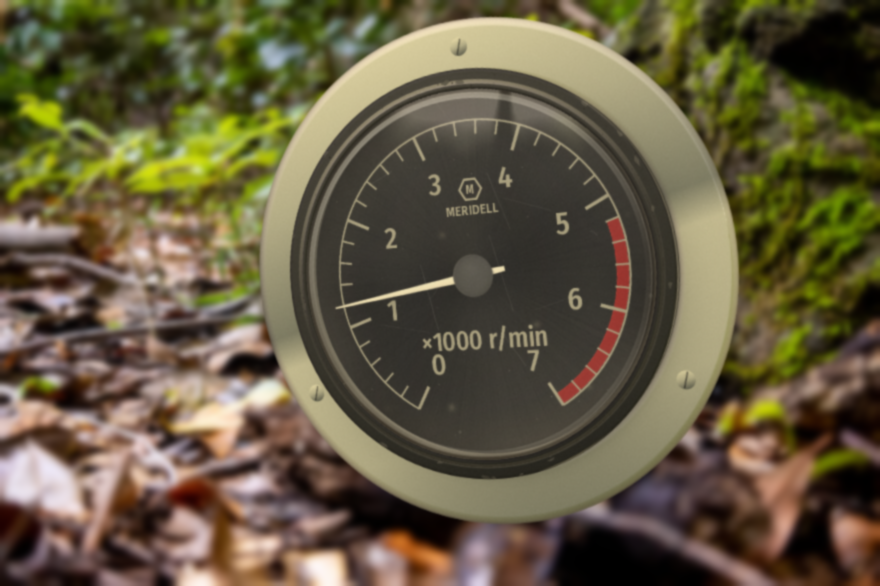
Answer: 1200 rpm
